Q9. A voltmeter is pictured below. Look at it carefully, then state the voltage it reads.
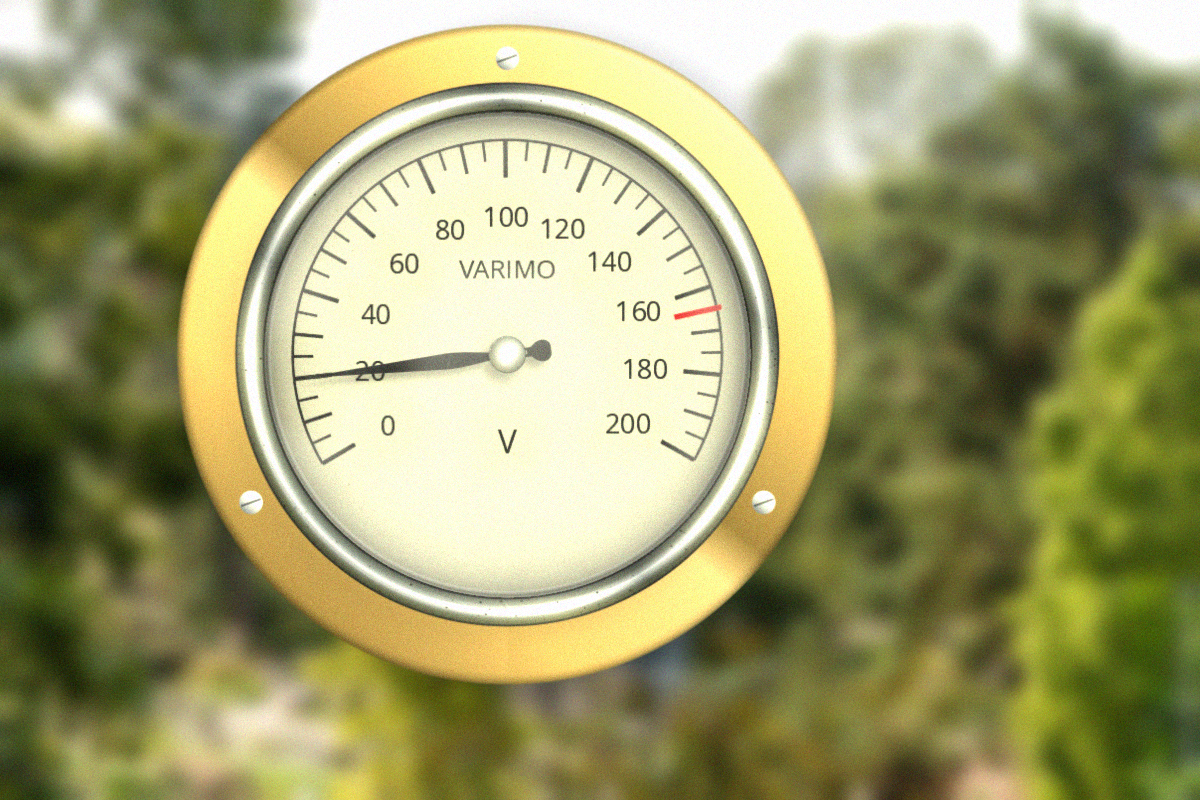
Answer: 20 V
